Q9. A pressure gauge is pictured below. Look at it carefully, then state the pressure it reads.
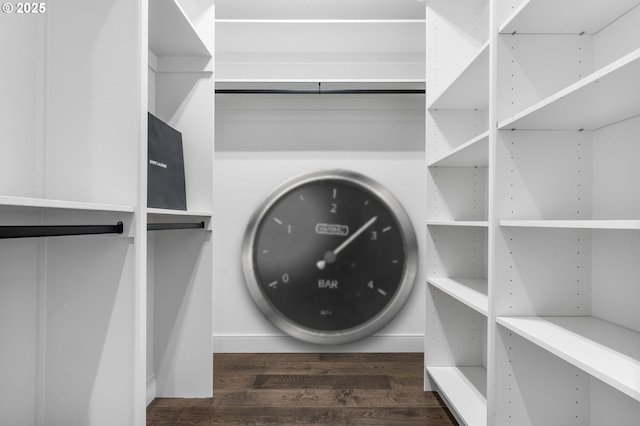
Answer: 2.75 bar
